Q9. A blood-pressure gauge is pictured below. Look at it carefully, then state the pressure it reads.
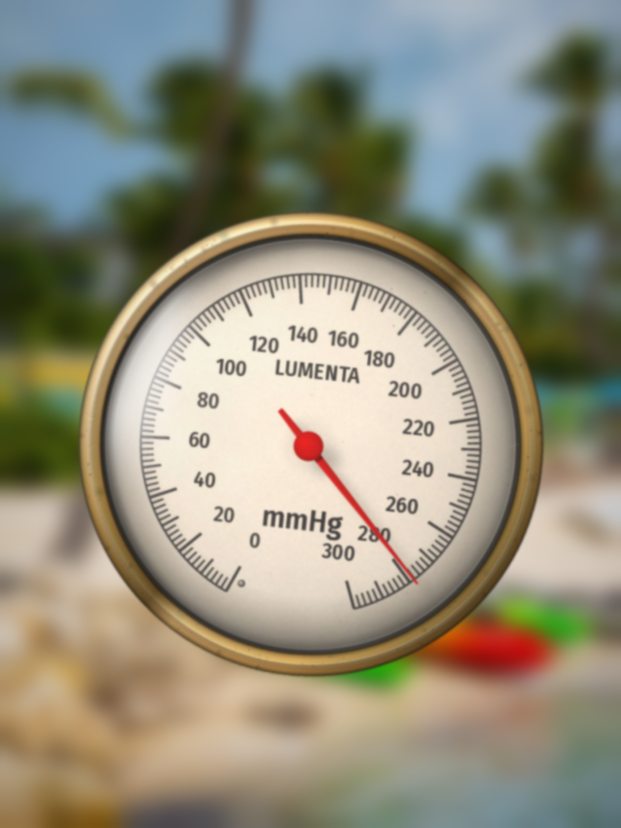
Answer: 278 mmHg
